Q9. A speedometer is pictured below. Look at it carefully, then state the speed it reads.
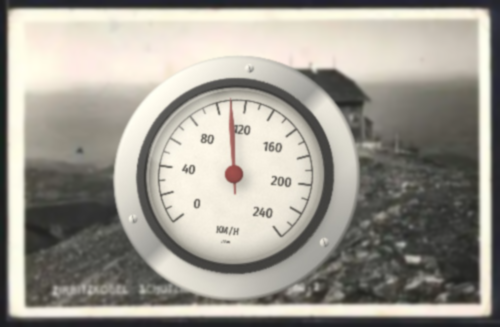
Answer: 110 km/h
